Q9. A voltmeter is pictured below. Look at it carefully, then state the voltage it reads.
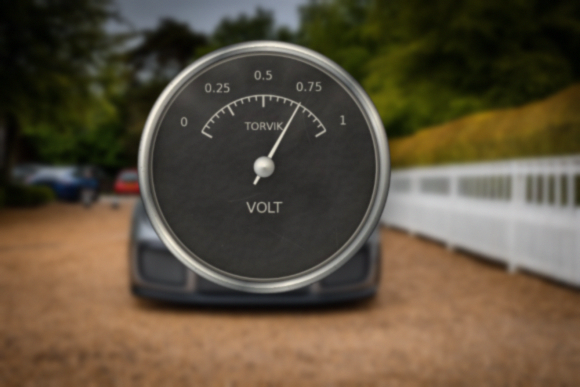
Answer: 0.75 V
